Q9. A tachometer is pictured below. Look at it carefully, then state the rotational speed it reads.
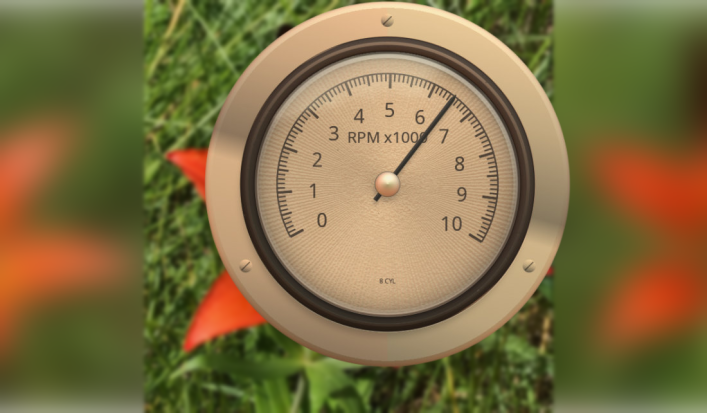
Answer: 6500 rpm
